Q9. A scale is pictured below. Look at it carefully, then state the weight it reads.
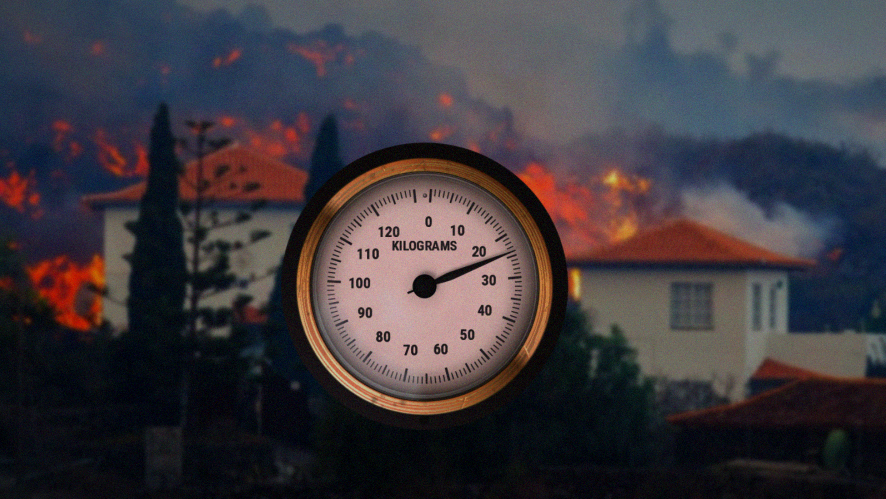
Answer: 24 kg
